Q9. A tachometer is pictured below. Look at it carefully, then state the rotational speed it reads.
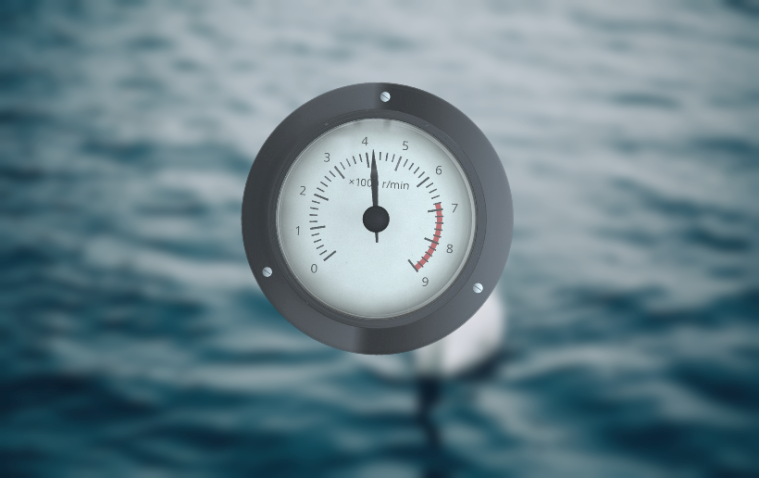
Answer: 4200 rpm
